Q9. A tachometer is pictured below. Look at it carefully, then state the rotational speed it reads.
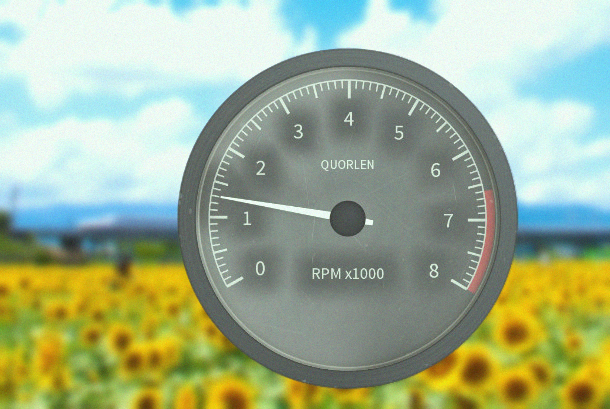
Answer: 1300 rpm
